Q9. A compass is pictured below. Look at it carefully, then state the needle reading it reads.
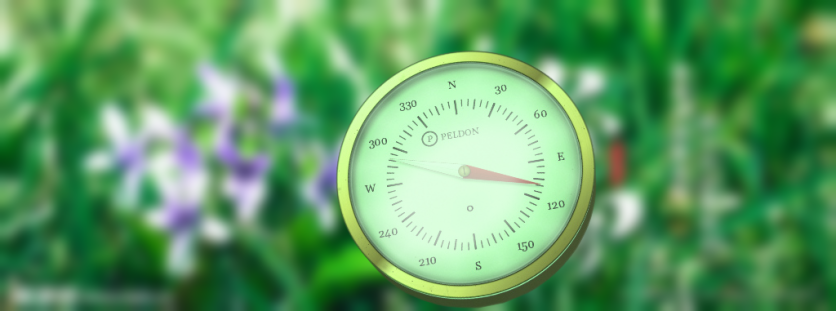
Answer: 110 °
